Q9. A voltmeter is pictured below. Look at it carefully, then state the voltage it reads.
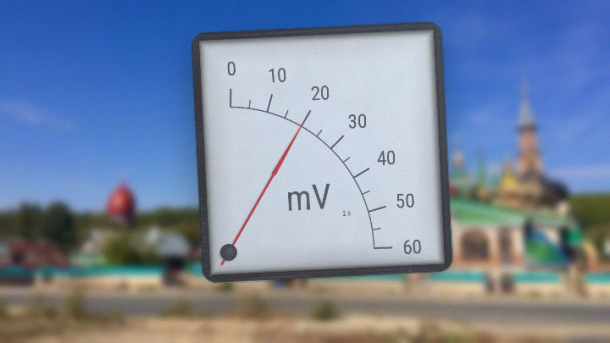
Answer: 20 mV
